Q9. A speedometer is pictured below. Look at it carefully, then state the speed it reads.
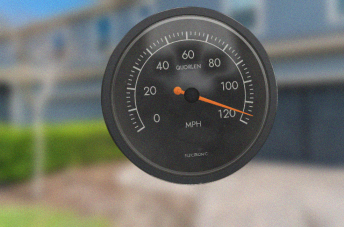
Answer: 116 mph
